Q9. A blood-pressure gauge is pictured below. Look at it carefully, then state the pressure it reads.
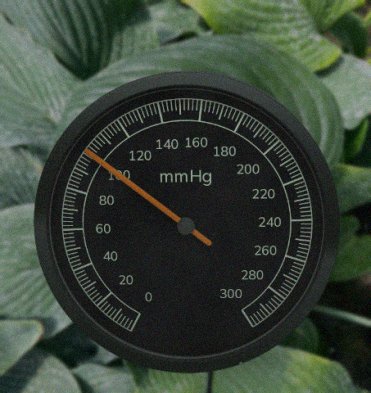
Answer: 100 mmHg
